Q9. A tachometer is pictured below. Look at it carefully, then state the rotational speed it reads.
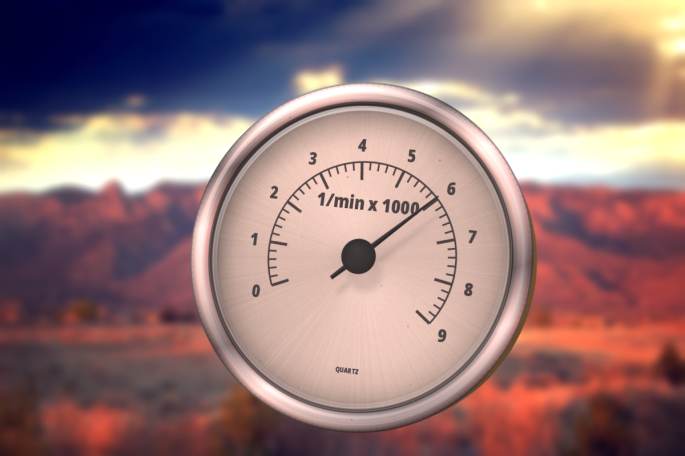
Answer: 6000 rpm
